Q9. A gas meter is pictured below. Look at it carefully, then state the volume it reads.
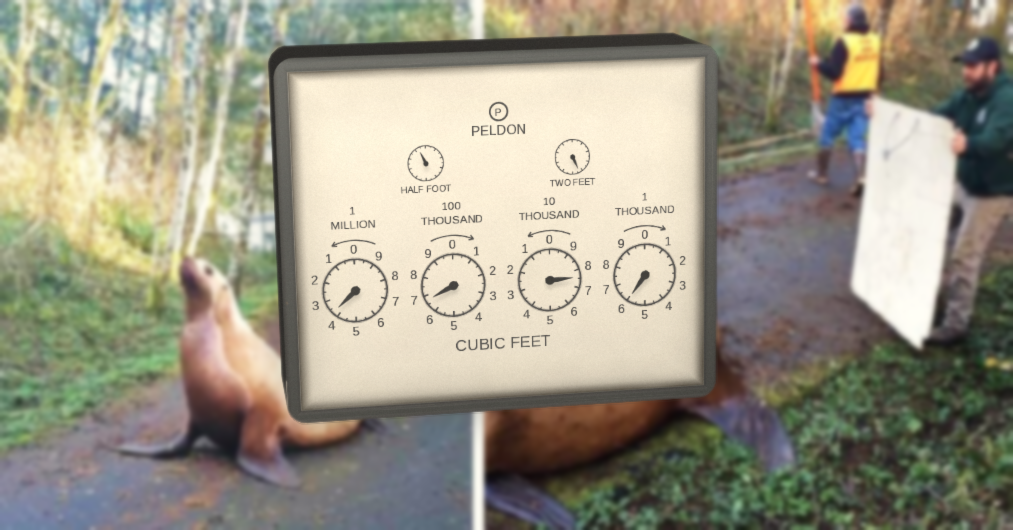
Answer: 367600 ft³
